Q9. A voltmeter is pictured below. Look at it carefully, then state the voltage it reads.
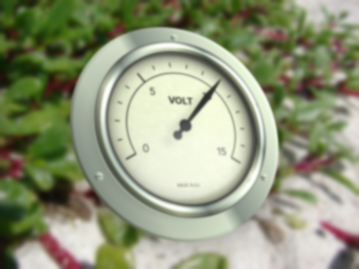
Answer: 10 V
